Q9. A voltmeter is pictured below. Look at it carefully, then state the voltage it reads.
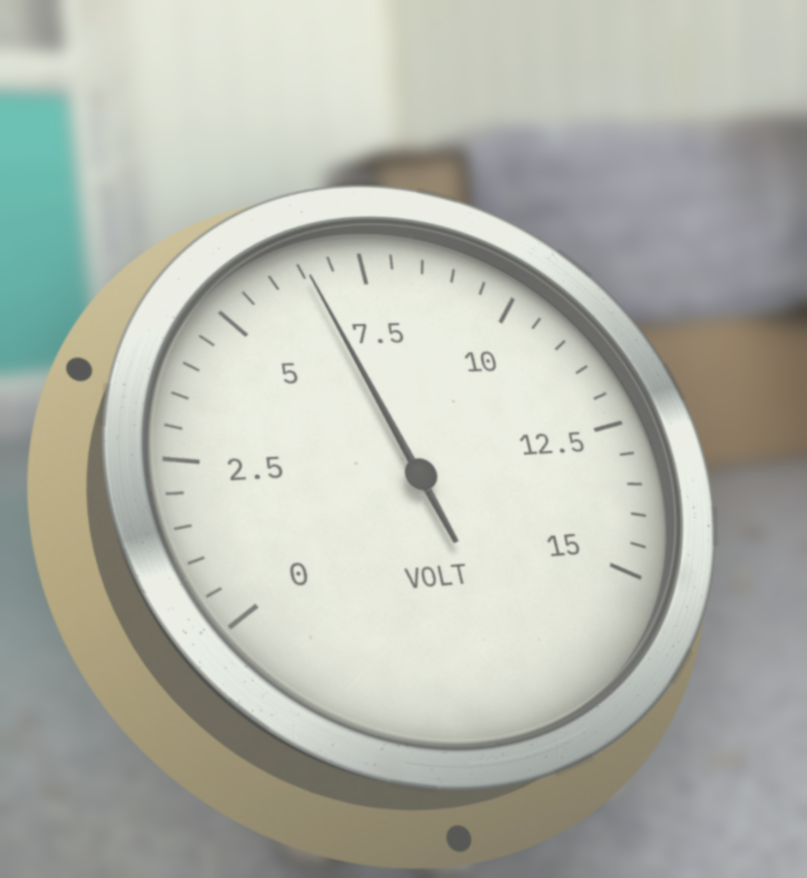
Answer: 6.5 V
